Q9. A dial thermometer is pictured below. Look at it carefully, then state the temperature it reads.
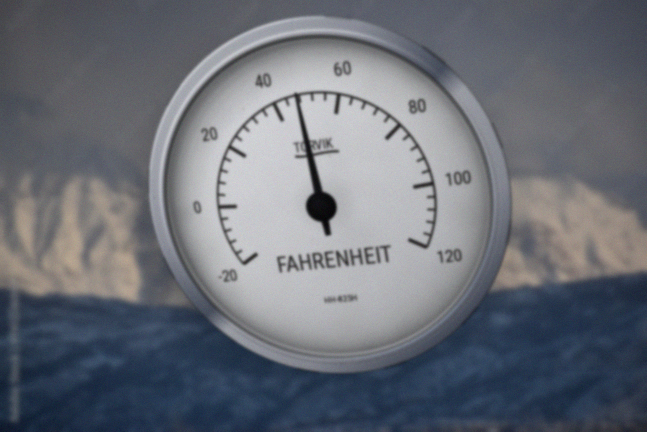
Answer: 48 °F
